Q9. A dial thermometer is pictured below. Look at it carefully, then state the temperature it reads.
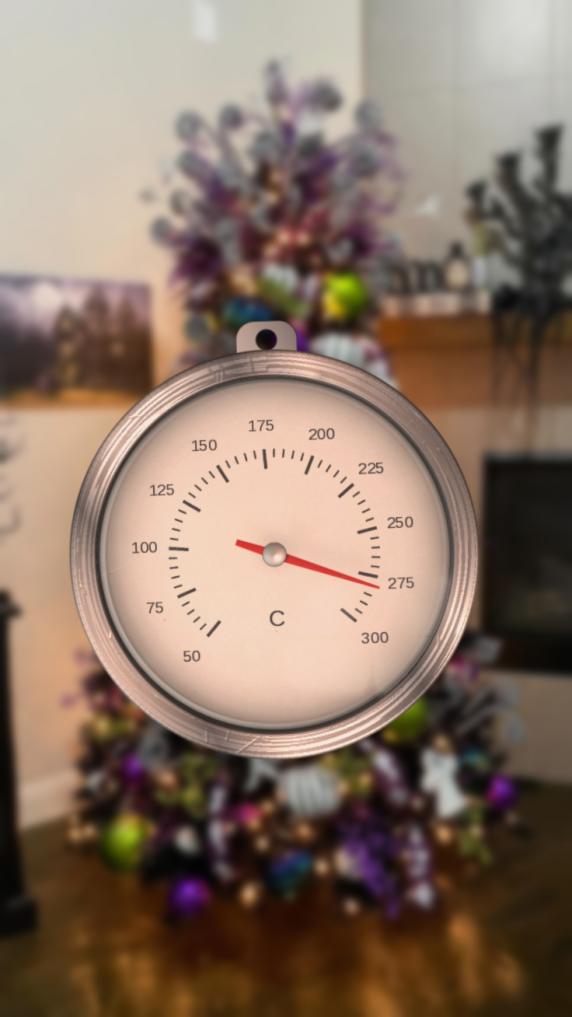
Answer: 280 °C
